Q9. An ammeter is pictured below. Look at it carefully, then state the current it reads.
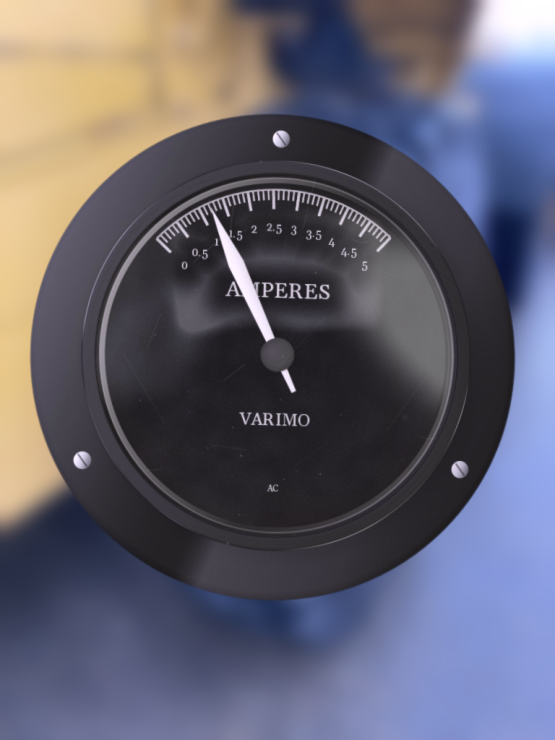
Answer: 1.2 A
